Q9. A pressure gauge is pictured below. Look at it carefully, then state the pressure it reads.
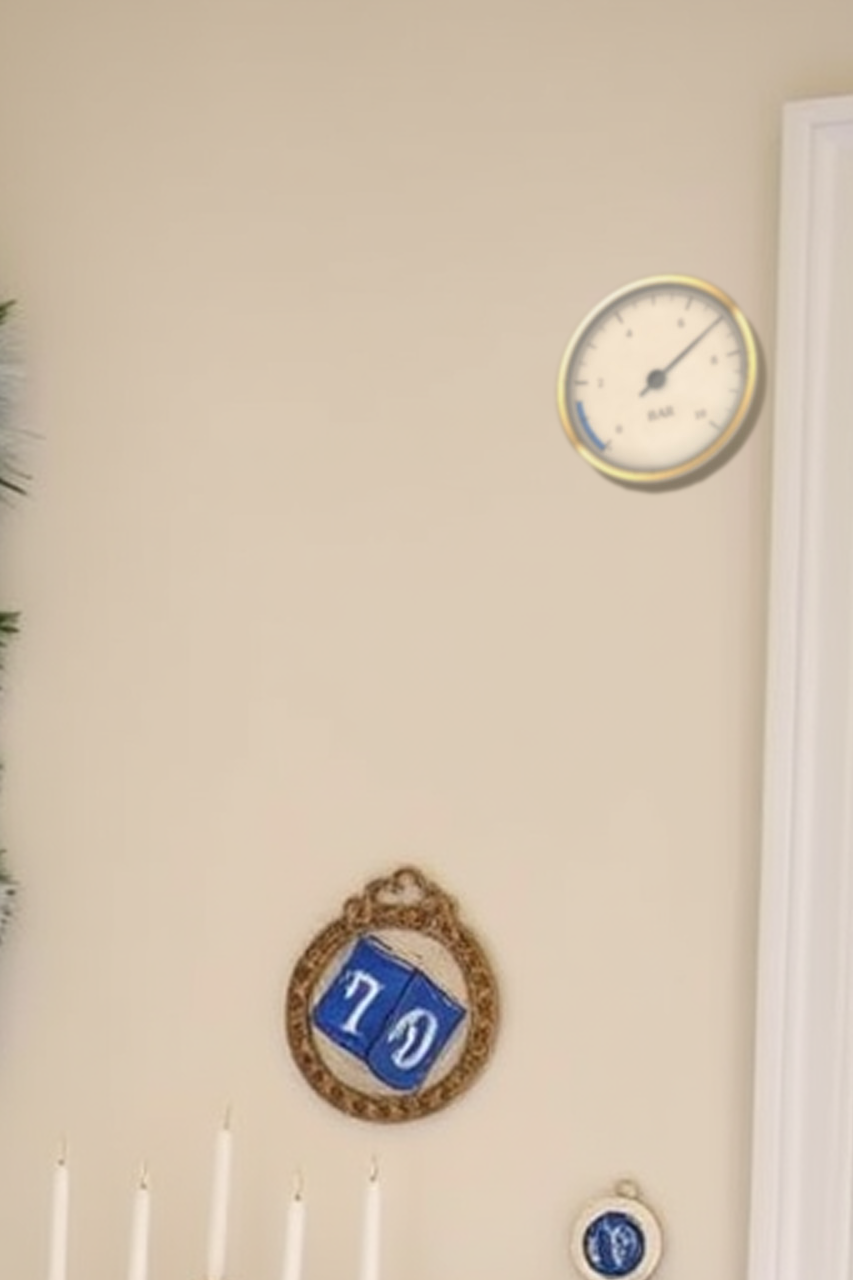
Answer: 7 bar
